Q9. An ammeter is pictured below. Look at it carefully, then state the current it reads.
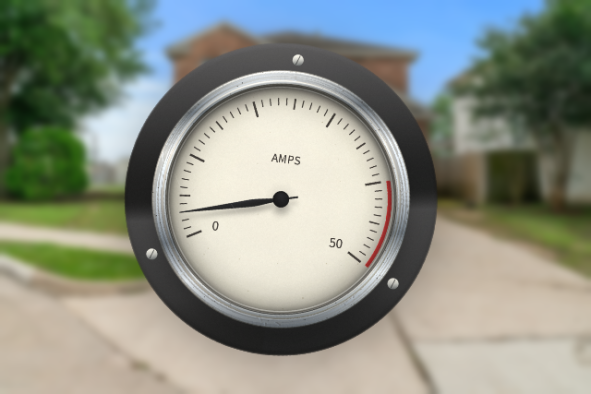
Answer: 3 A
